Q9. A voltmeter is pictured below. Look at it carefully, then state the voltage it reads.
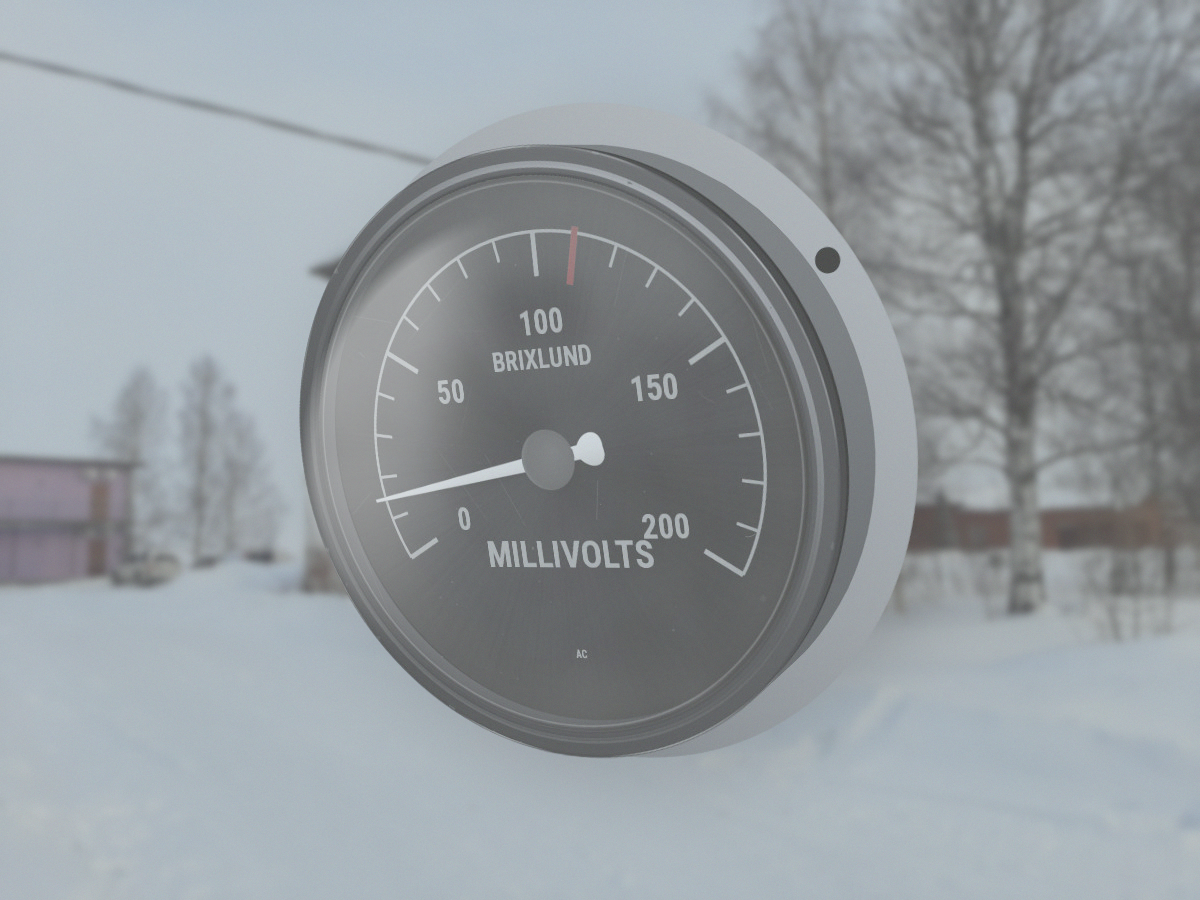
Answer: 15 mV
